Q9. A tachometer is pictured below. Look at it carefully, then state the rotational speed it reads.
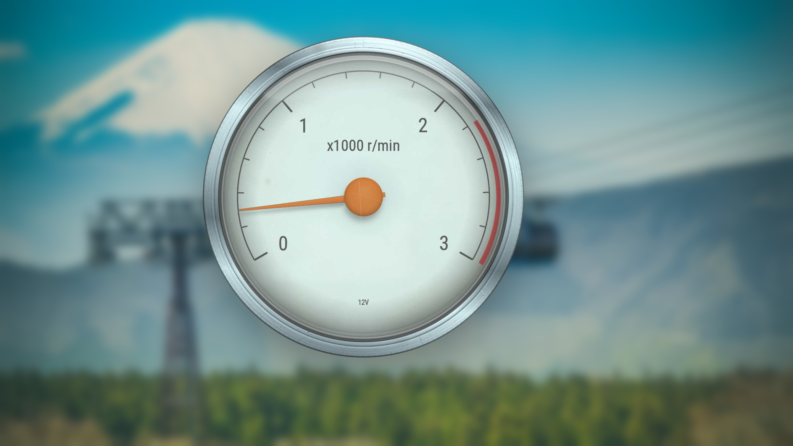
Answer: 300 rpm
